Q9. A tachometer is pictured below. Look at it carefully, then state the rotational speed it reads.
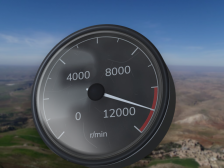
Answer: 11000 rpm
